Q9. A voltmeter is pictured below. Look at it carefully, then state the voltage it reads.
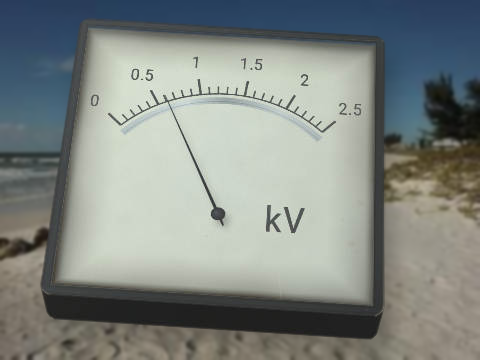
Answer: 0.6 kV
